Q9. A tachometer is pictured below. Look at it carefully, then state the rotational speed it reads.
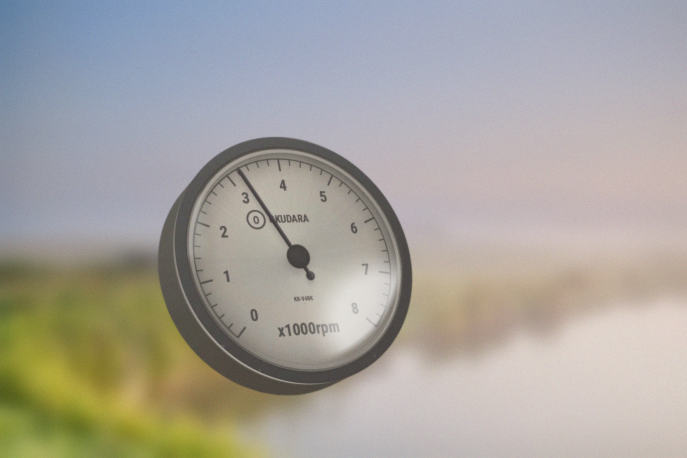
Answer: 3200 rpm
